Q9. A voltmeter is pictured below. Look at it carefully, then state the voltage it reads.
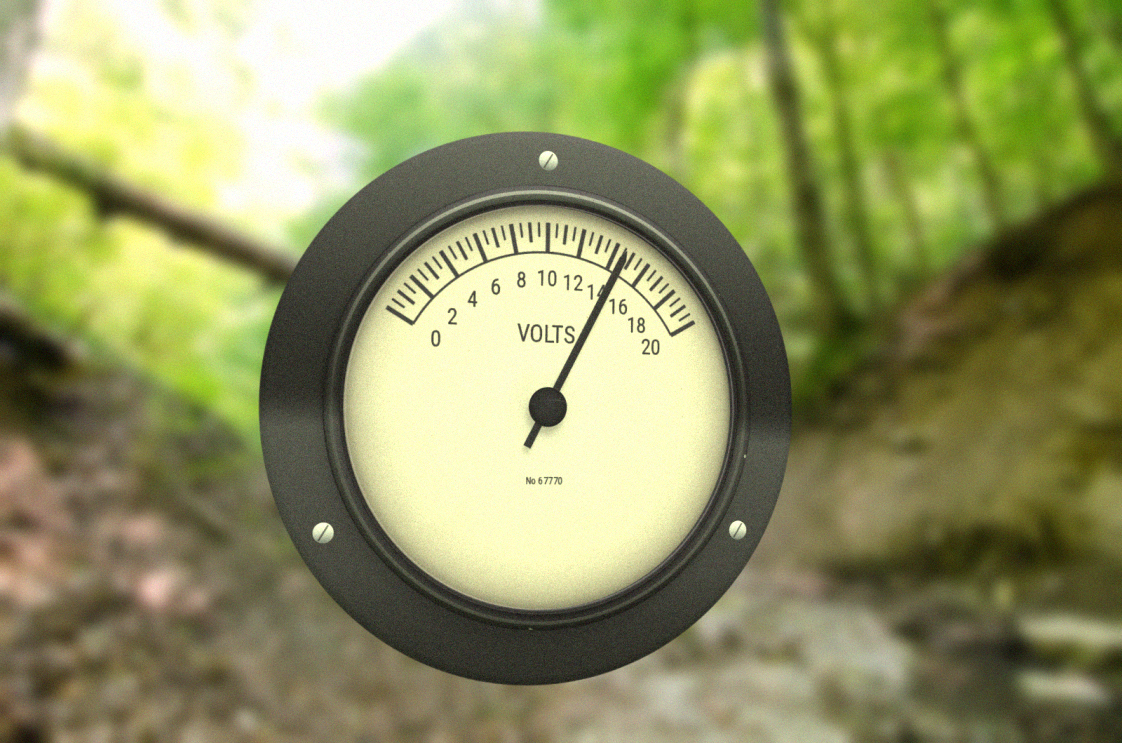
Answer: 14.5 V
